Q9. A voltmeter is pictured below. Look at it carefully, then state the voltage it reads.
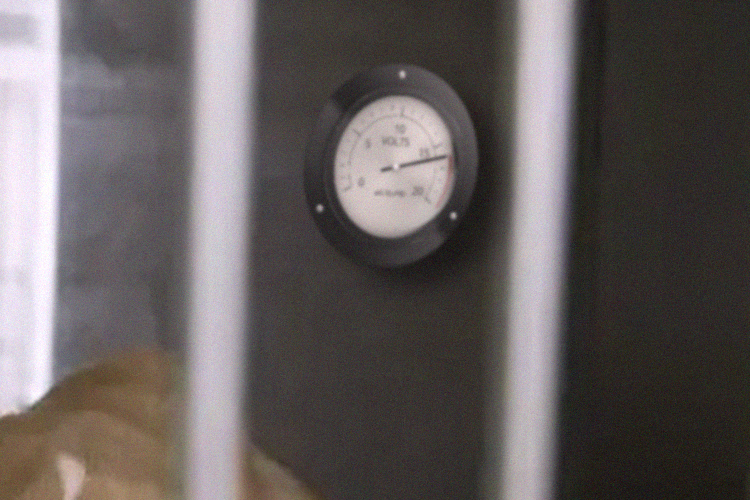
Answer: 16 V
